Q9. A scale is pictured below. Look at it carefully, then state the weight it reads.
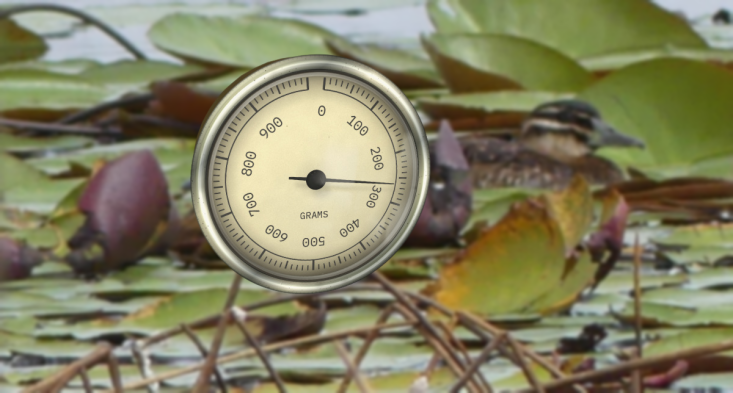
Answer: 260 g
